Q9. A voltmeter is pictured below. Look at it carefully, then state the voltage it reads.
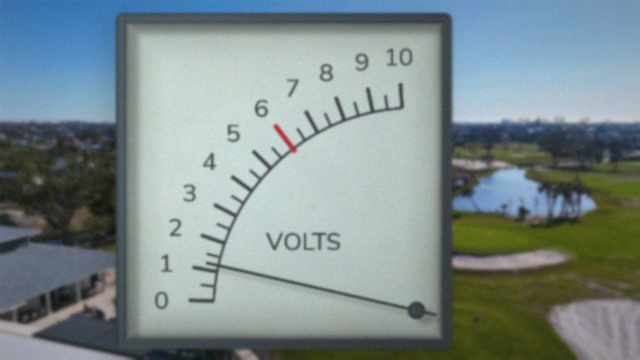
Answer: 1.25 V
